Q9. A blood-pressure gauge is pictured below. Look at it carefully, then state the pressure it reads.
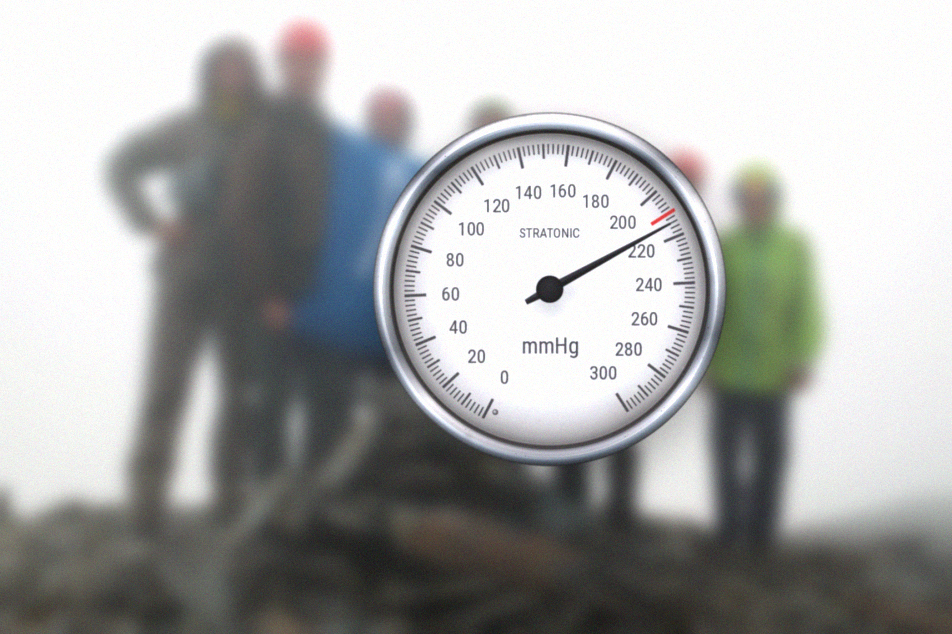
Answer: 214 mmHg
